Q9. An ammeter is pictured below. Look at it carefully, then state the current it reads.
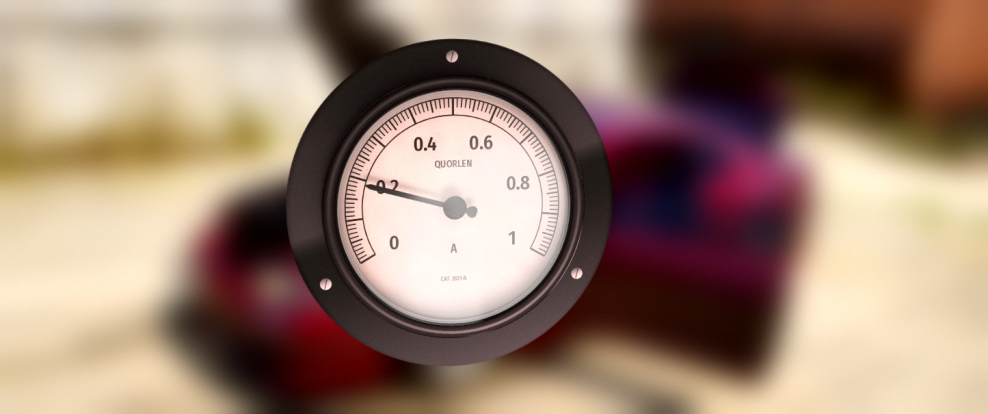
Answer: 0.19 A
